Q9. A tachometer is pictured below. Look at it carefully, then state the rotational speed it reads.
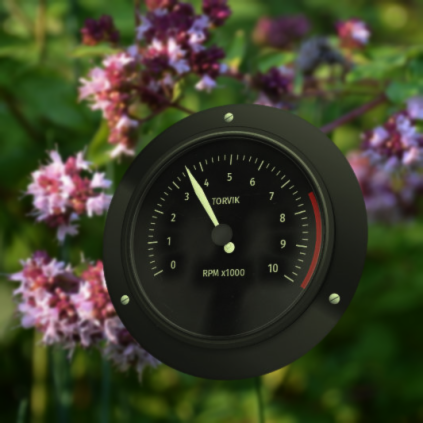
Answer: 3600 rpm
